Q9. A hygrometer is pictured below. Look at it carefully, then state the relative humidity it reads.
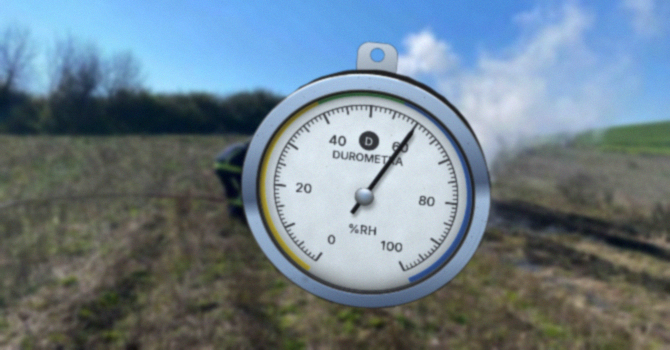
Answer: 60 %
